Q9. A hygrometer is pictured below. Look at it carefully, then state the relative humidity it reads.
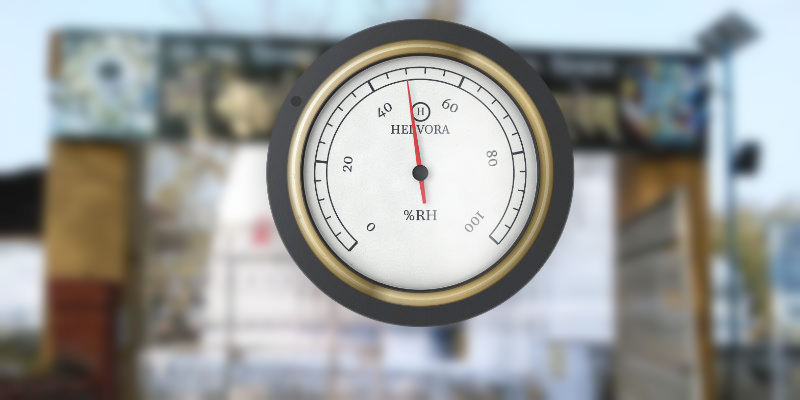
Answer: 48 %
